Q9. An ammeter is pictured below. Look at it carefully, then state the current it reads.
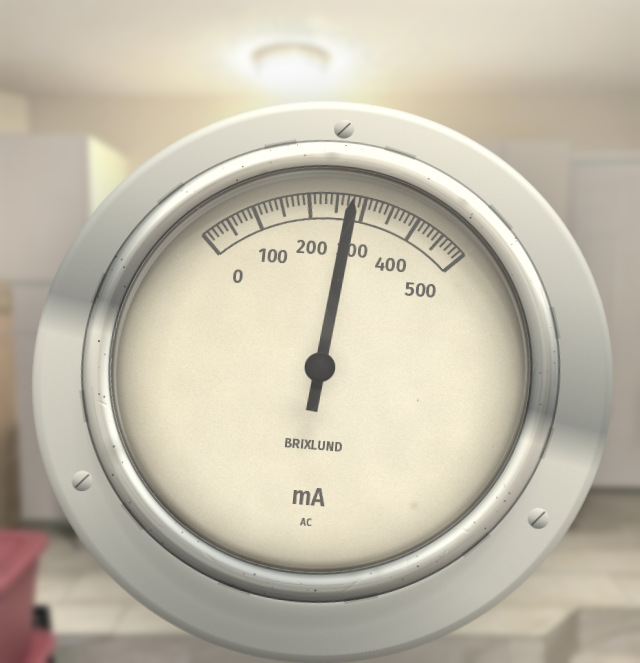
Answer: 280 mA
